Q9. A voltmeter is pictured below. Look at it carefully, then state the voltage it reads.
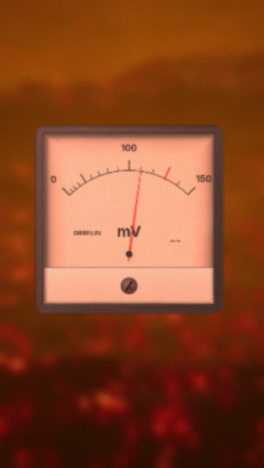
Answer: 110 mV
